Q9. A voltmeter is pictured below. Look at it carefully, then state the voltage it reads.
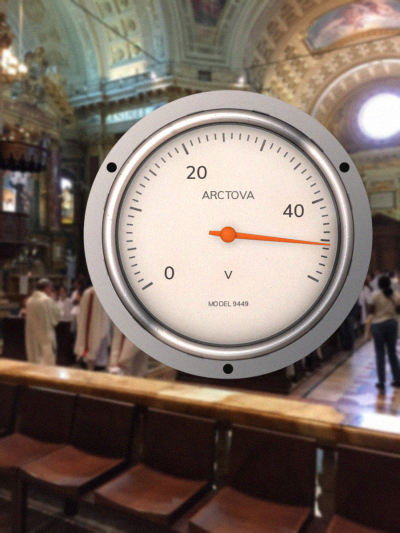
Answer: 45.5 V
